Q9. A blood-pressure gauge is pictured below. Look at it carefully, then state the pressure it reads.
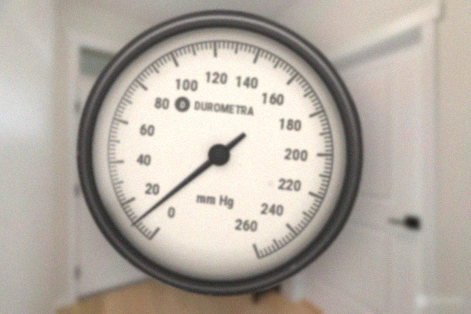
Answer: 10 mmHg
